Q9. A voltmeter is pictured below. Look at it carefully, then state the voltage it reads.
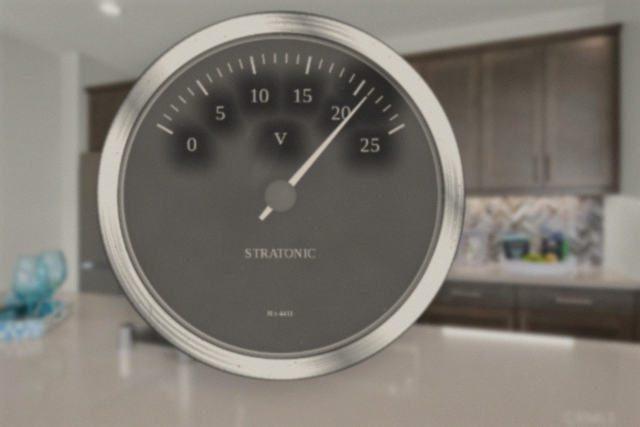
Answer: 21 V
